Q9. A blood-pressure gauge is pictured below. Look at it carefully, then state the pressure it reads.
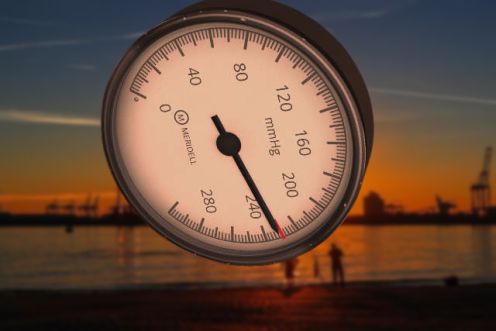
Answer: 230 mmHg
